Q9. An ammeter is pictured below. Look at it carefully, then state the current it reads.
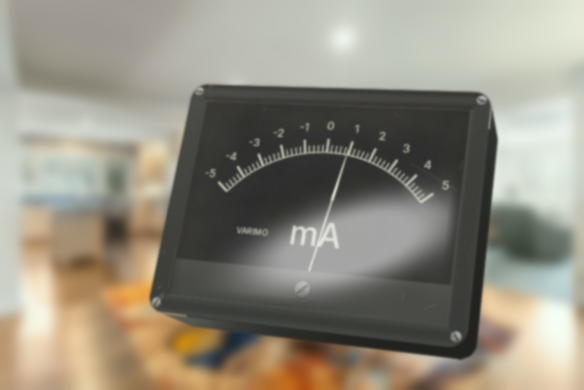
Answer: 1 mA
